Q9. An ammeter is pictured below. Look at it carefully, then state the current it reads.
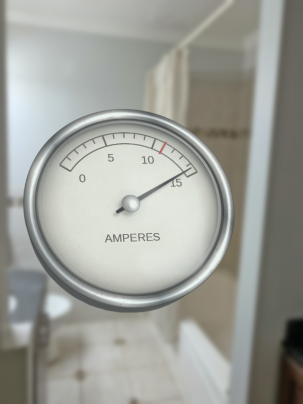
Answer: 14.5 A
